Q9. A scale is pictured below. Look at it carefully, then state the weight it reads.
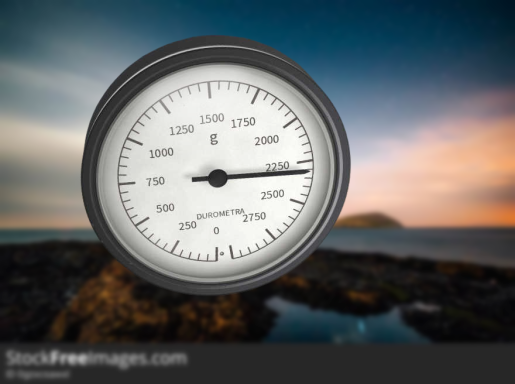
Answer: 2300 g
